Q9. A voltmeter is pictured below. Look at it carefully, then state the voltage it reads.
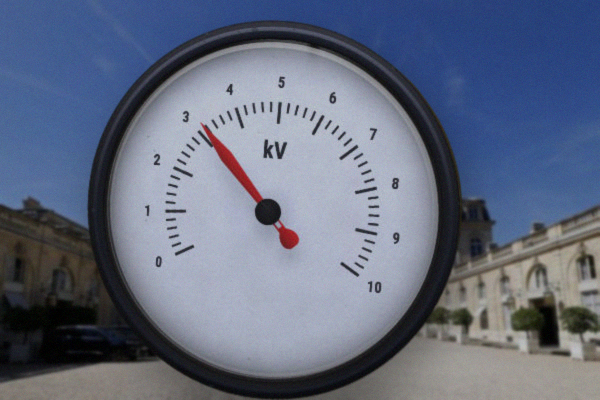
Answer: 3.2 kV
